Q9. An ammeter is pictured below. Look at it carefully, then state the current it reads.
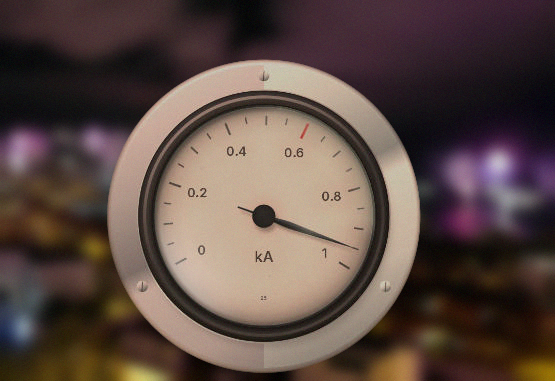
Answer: 0.95 kA
